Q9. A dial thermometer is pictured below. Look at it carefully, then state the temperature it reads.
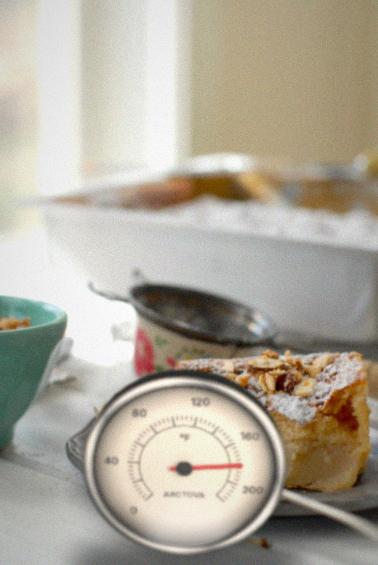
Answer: 180 °F
